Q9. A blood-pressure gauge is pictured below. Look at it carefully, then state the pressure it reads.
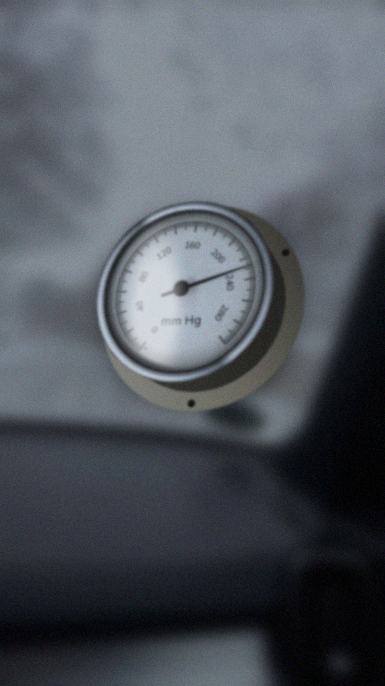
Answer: 230 mmHg
